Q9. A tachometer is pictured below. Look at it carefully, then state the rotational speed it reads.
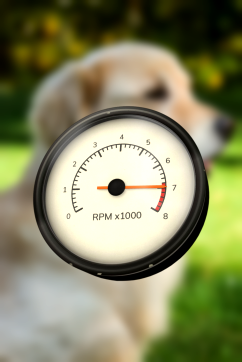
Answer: 7000 rpm
